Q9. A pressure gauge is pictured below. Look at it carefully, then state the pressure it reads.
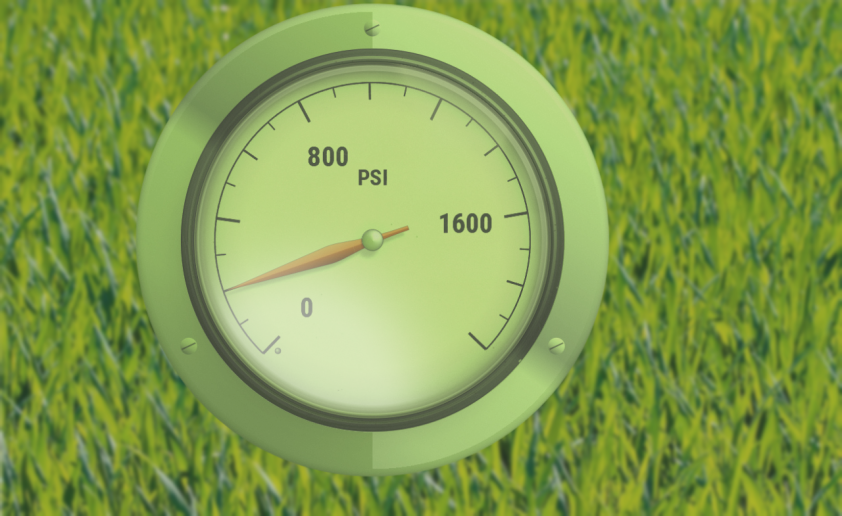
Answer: 200 psi
